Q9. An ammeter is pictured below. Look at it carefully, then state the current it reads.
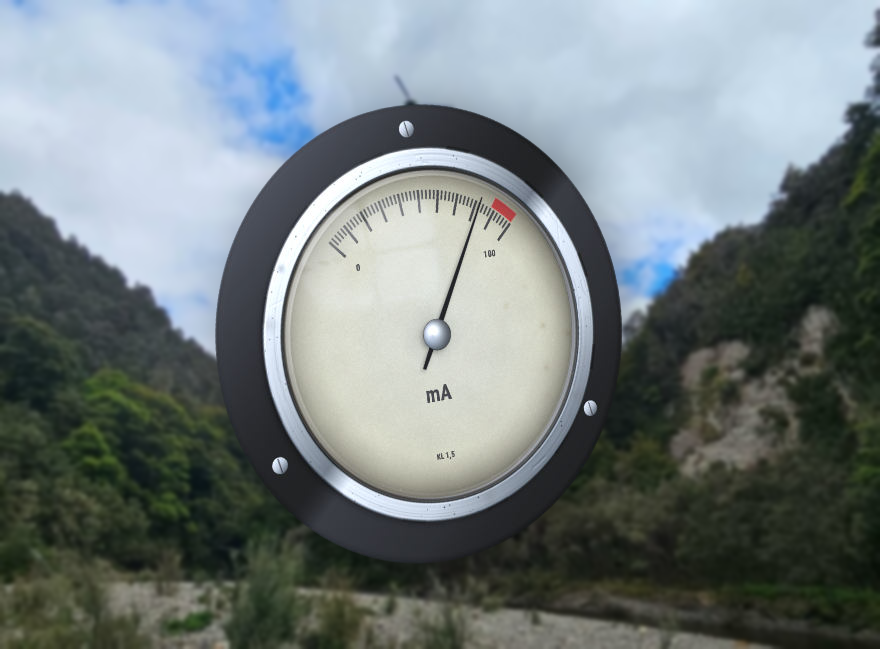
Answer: 80 mA
